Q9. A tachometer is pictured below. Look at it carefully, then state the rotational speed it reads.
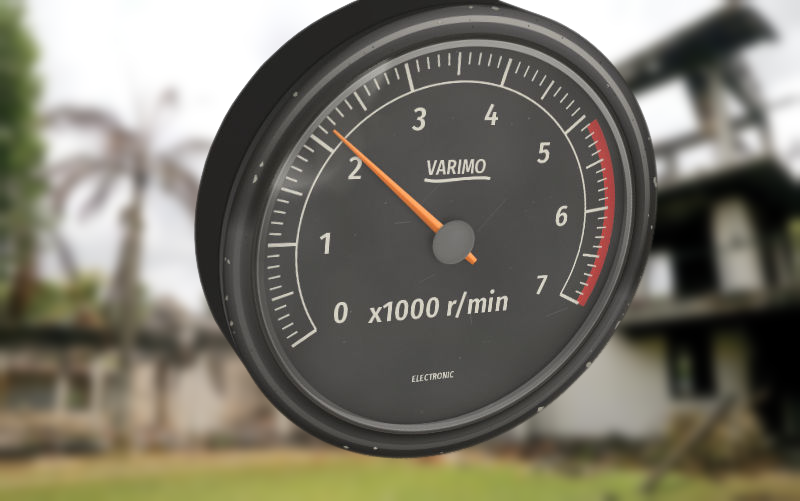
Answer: 2150 rpm
